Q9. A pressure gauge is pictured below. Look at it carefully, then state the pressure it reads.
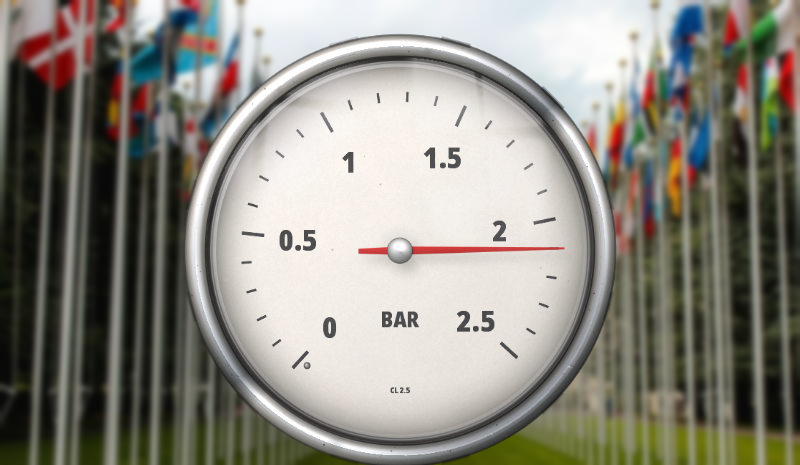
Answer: 2.1 bar
